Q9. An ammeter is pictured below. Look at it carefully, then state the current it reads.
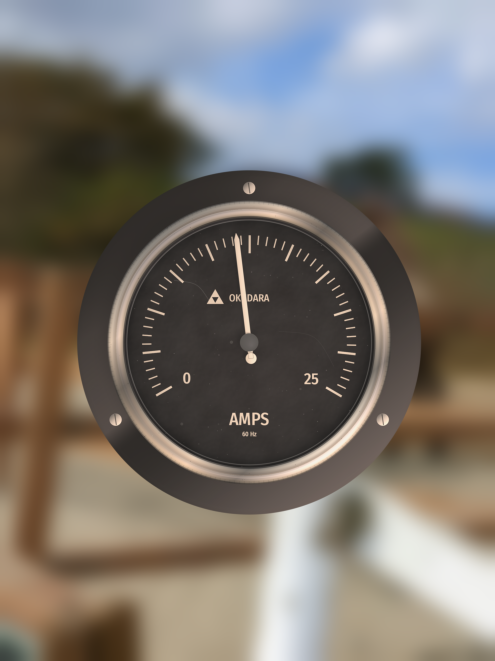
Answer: 11.75 A
